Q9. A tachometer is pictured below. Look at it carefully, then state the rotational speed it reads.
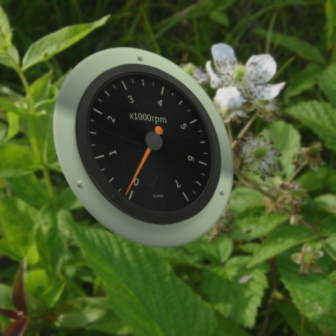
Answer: 125 rpm
